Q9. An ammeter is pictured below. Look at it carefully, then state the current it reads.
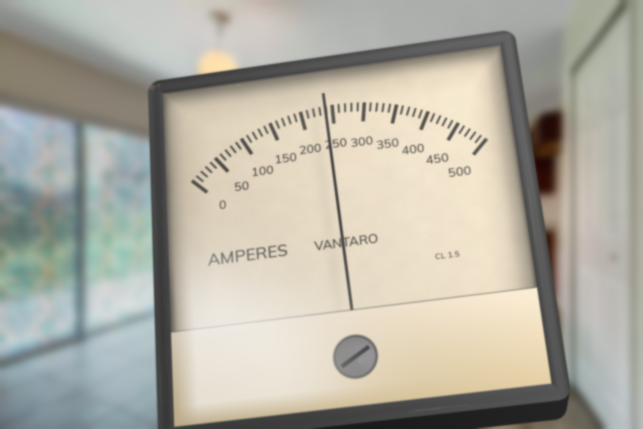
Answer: 240 A
